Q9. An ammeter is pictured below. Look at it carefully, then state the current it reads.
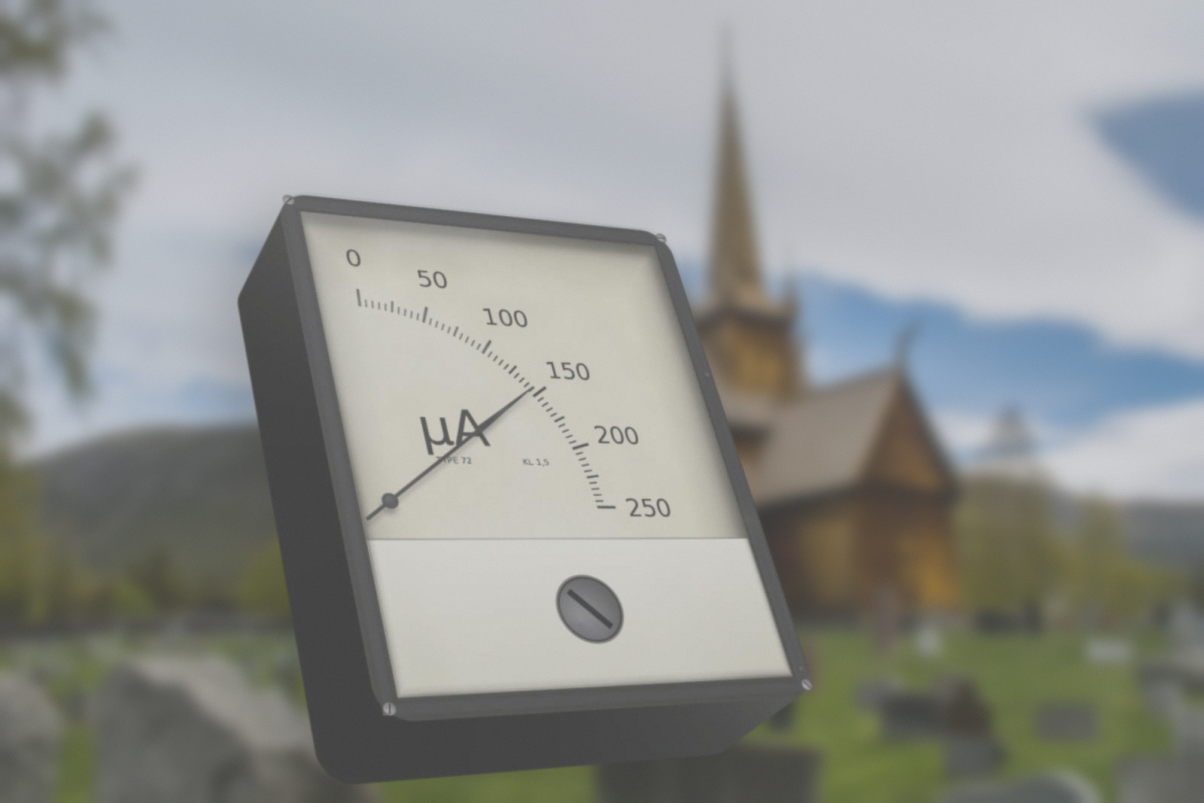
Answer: 145 µA
